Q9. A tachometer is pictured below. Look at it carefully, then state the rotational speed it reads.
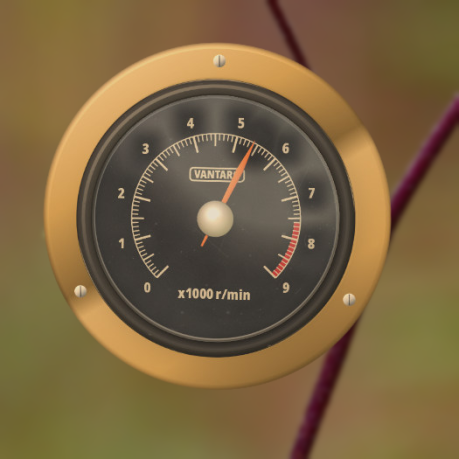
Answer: 5400 rpm
